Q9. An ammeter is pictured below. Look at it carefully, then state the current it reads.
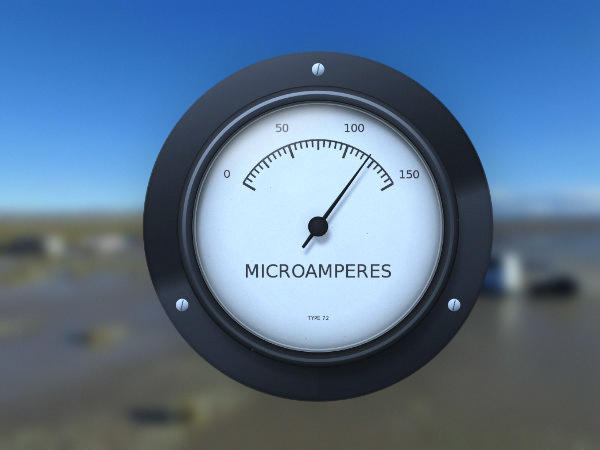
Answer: 120 µA
